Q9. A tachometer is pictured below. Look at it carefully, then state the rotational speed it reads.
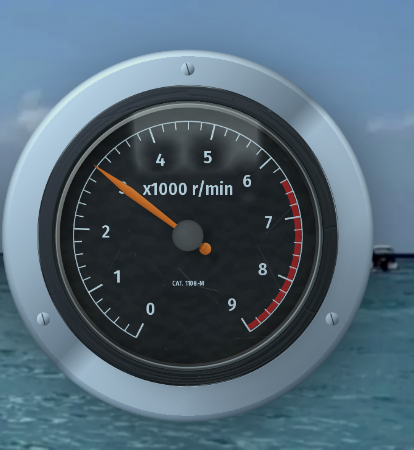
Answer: 3000 rpm
